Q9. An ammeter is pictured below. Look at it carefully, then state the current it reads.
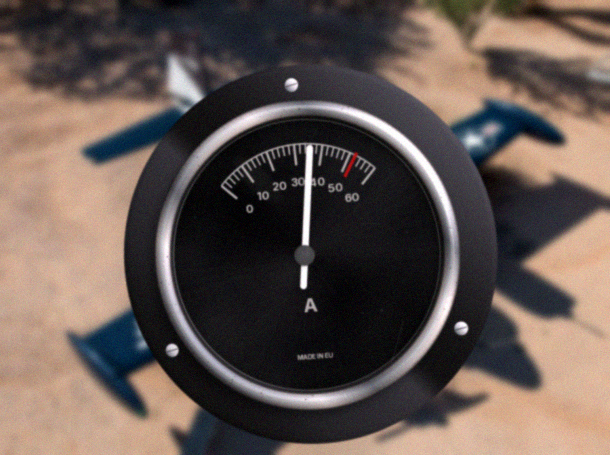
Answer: 36 A
